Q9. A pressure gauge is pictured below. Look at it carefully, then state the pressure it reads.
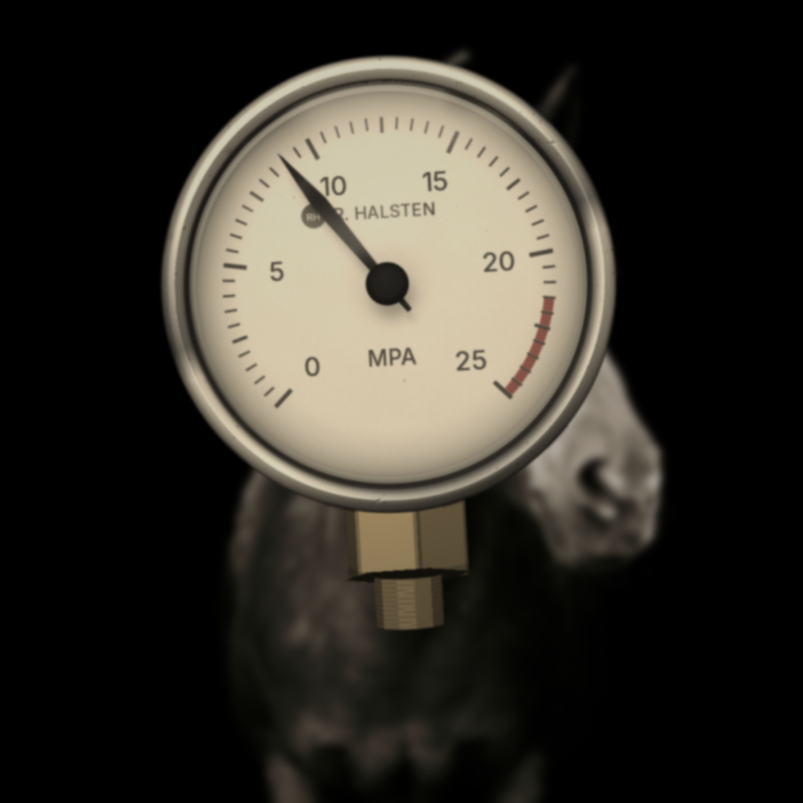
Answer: 9 MPa
